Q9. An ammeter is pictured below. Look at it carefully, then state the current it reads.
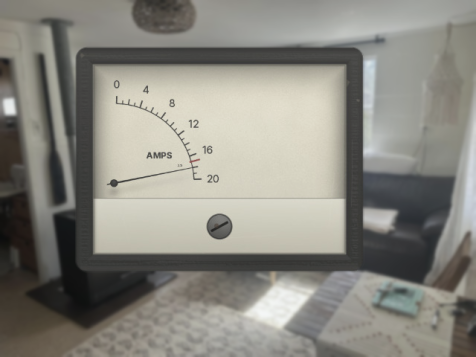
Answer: 18 A
